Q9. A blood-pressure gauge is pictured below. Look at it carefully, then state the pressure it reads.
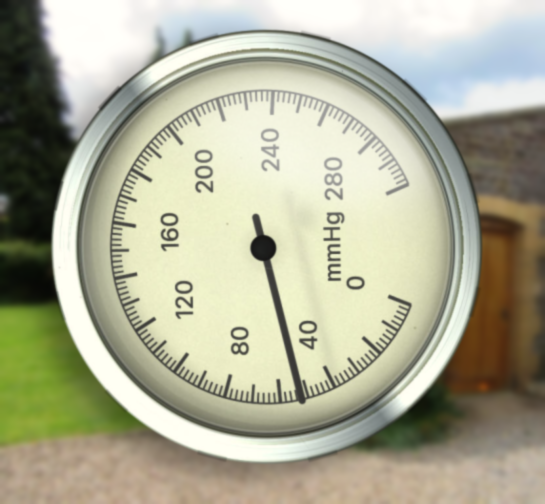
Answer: 52 mmHg
